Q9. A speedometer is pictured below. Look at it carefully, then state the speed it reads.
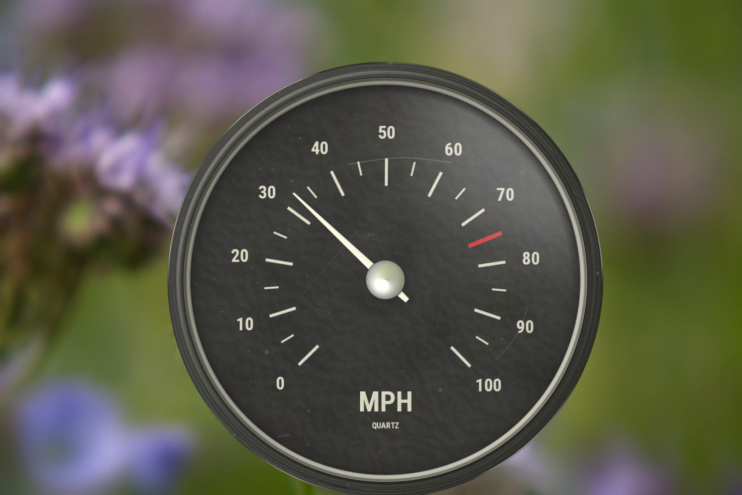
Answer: 32.5 mph
